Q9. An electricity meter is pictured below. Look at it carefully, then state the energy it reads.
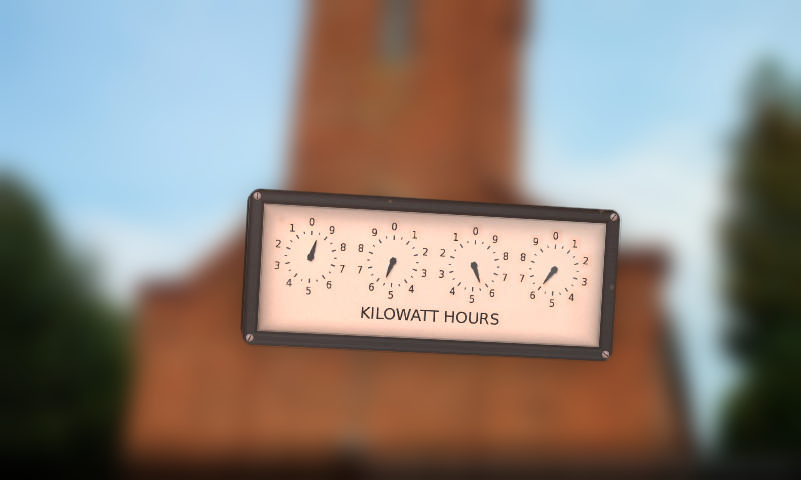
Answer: 9556 kWh
